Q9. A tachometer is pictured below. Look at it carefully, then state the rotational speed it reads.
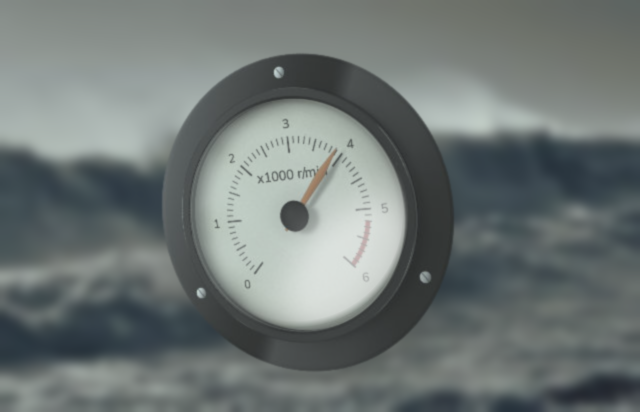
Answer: 3900 rpm
